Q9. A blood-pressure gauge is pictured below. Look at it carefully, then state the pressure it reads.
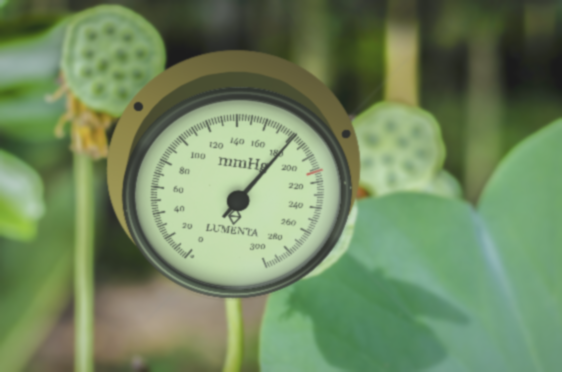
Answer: 180 mmHg
